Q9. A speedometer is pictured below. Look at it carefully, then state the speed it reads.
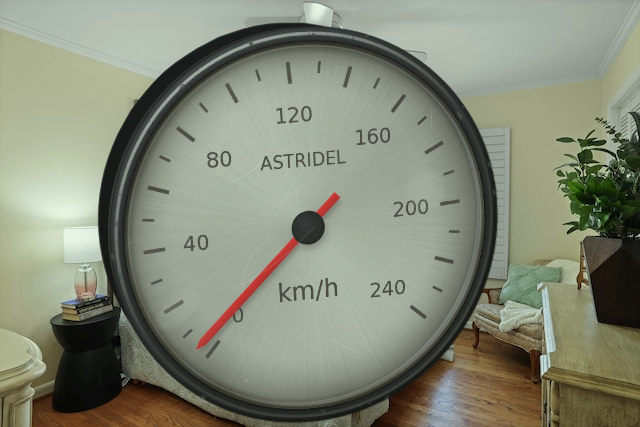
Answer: 5 km/h
